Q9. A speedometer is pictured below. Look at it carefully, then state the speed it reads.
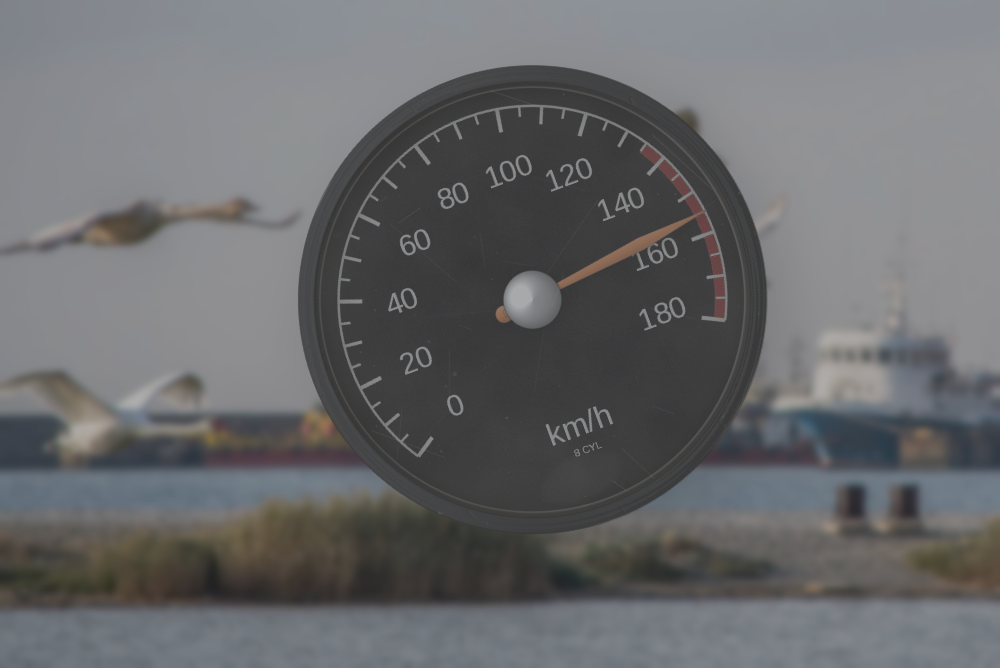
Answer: 155 km/h
